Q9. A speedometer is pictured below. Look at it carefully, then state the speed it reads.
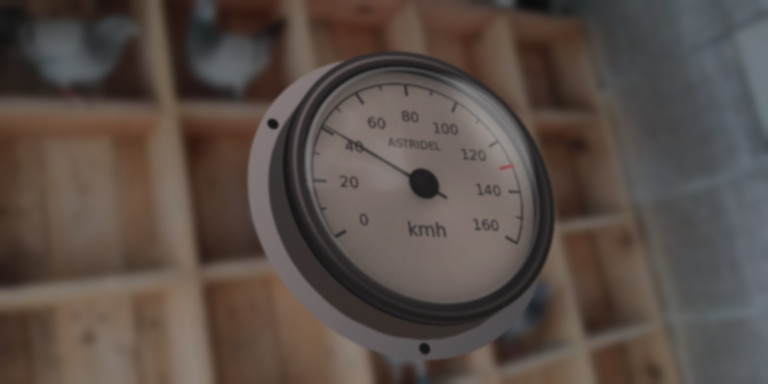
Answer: 40 km/h
